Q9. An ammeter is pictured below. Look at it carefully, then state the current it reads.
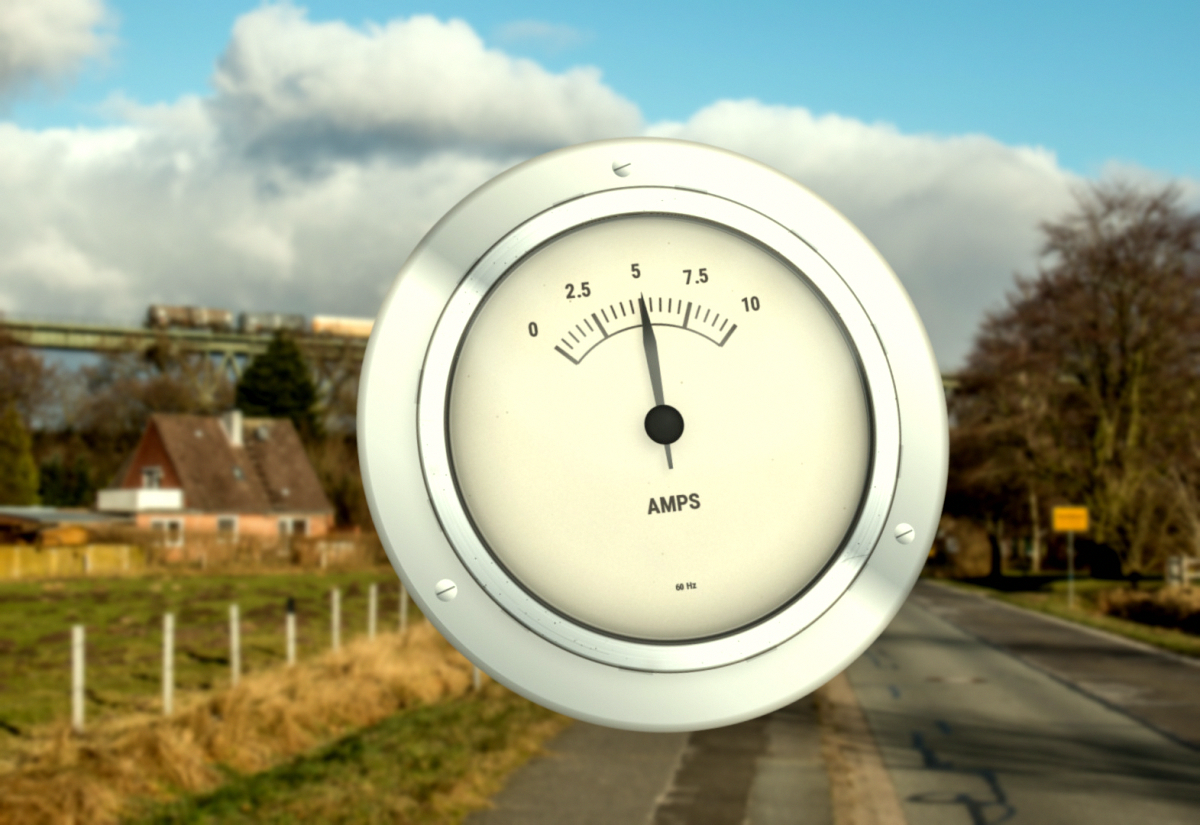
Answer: 5 A
